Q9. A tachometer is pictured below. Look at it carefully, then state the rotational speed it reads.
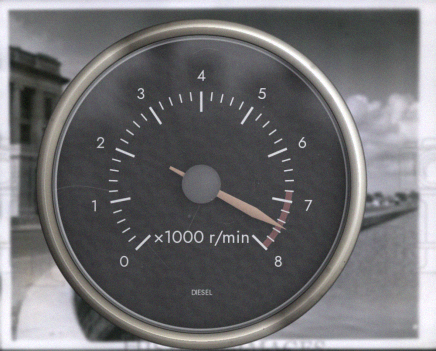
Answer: 7500 rpm
